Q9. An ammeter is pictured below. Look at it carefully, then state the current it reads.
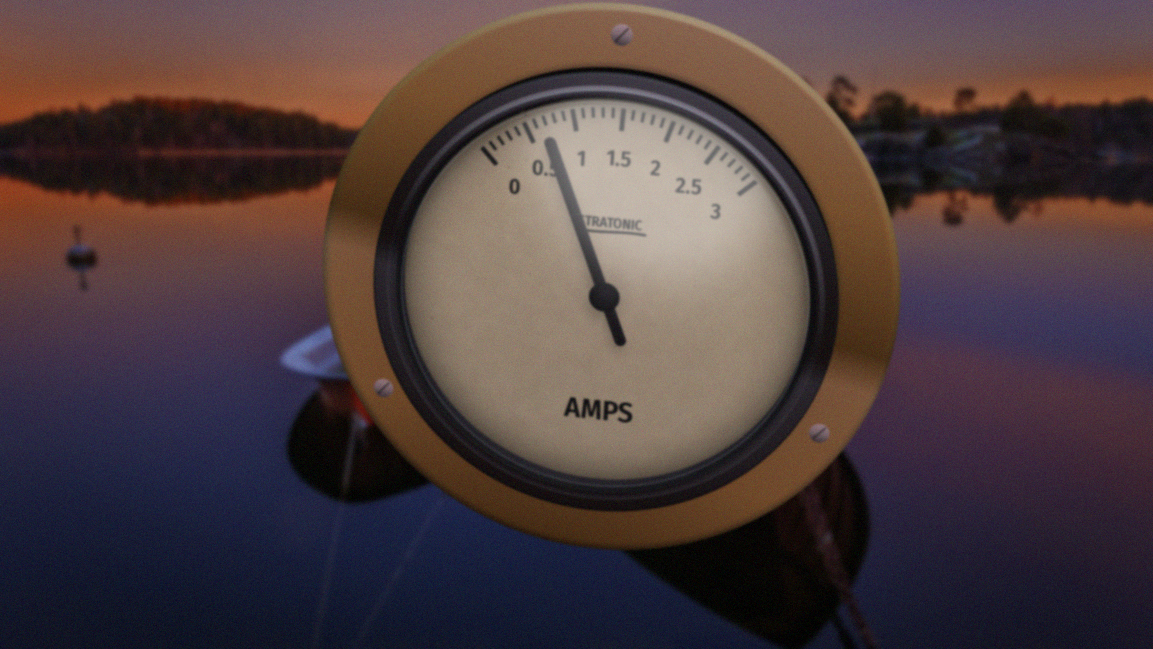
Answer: 0.7 A
